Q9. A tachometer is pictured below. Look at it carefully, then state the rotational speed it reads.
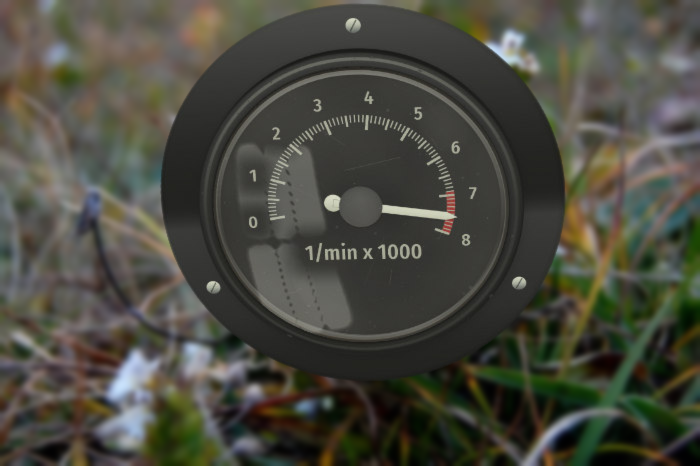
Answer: 7500 rpm
